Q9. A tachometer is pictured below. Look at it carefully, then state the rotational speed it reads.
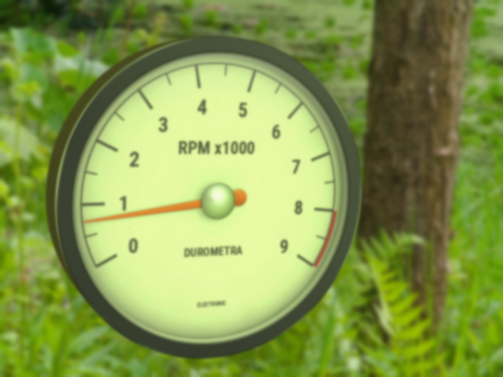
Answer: 750 rpm
